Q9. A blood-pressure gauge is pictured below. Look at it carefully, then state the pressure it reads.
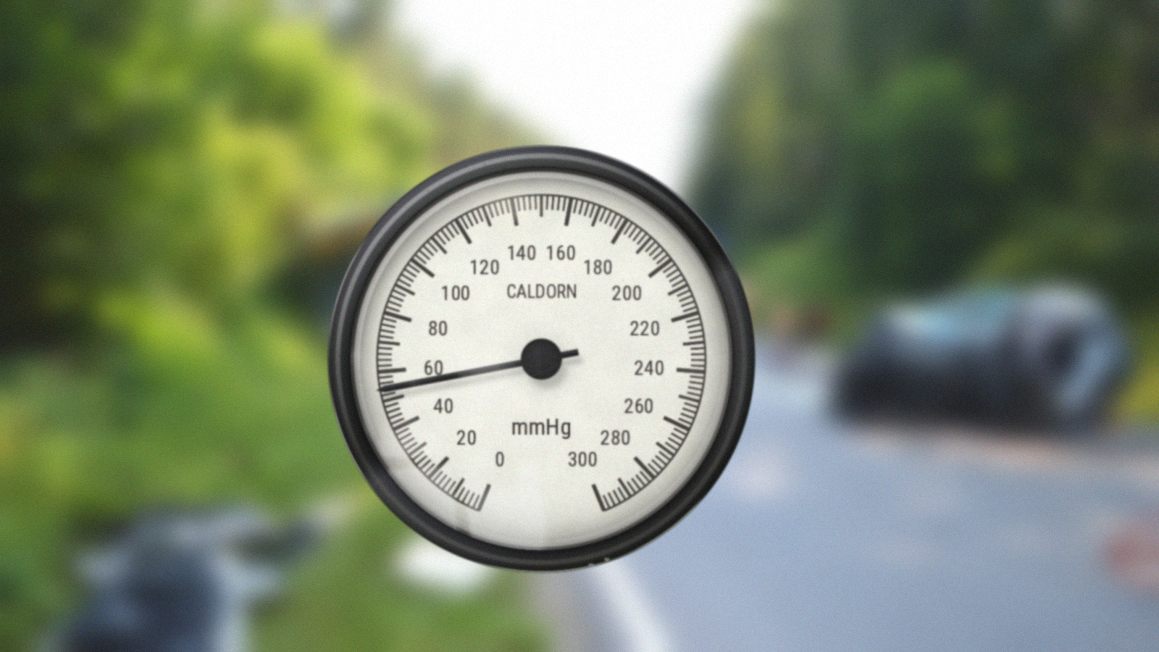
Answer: 54 mmHg
